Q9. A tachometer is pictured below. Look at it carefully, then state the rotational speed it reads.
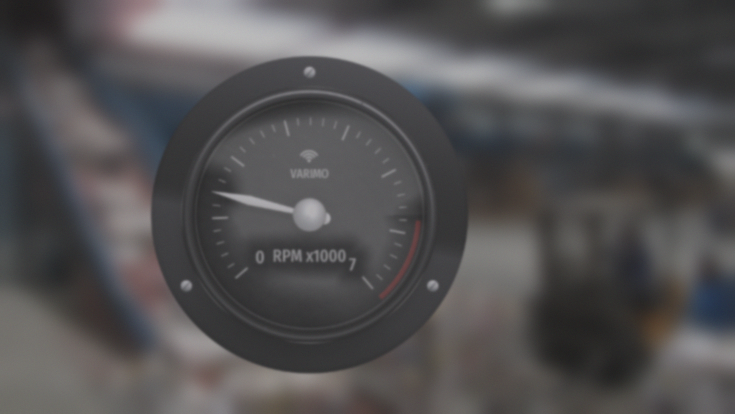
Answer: 1400 rpm
